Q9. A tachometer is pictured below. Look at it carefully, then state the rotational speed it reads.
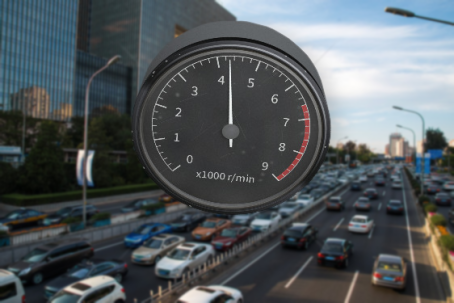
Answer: 4300 rpm
